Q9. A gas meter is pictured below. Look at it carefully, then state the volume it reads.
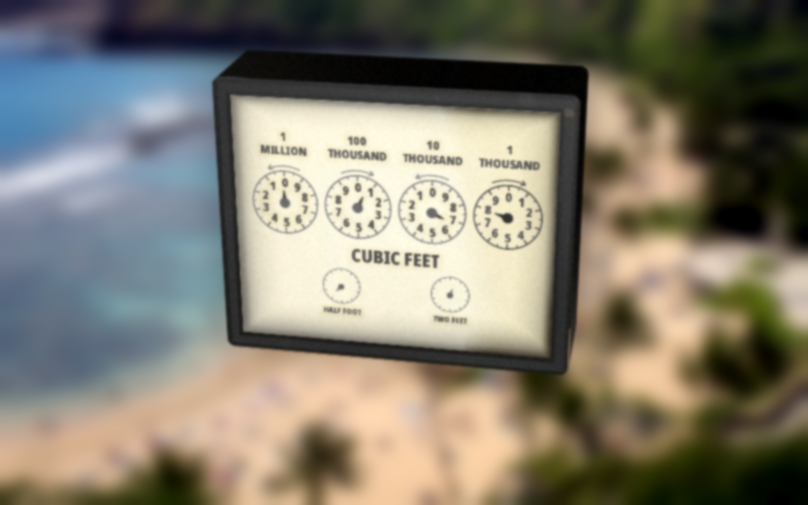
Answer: 6800 ft³
